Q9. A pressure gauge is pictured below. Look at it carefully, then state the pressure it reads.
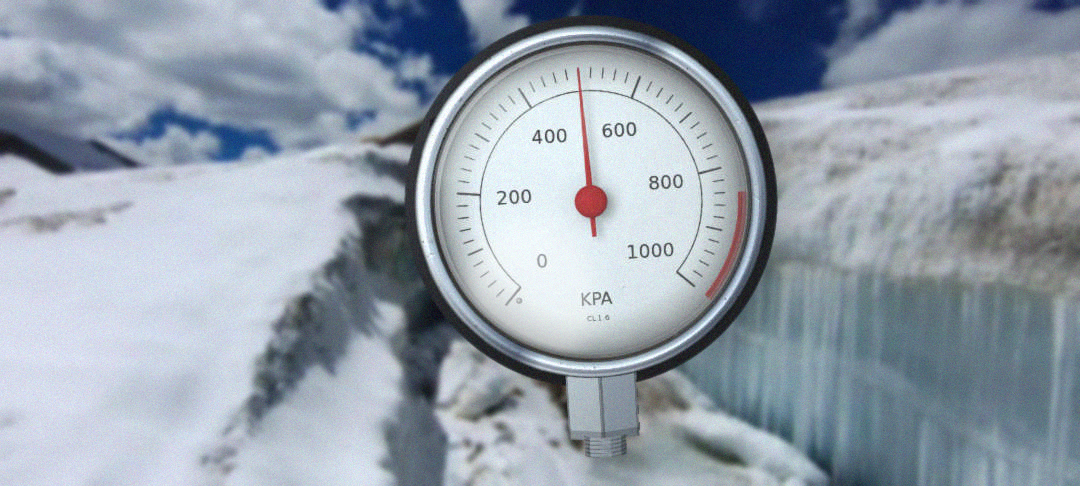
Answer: 500 kPa
